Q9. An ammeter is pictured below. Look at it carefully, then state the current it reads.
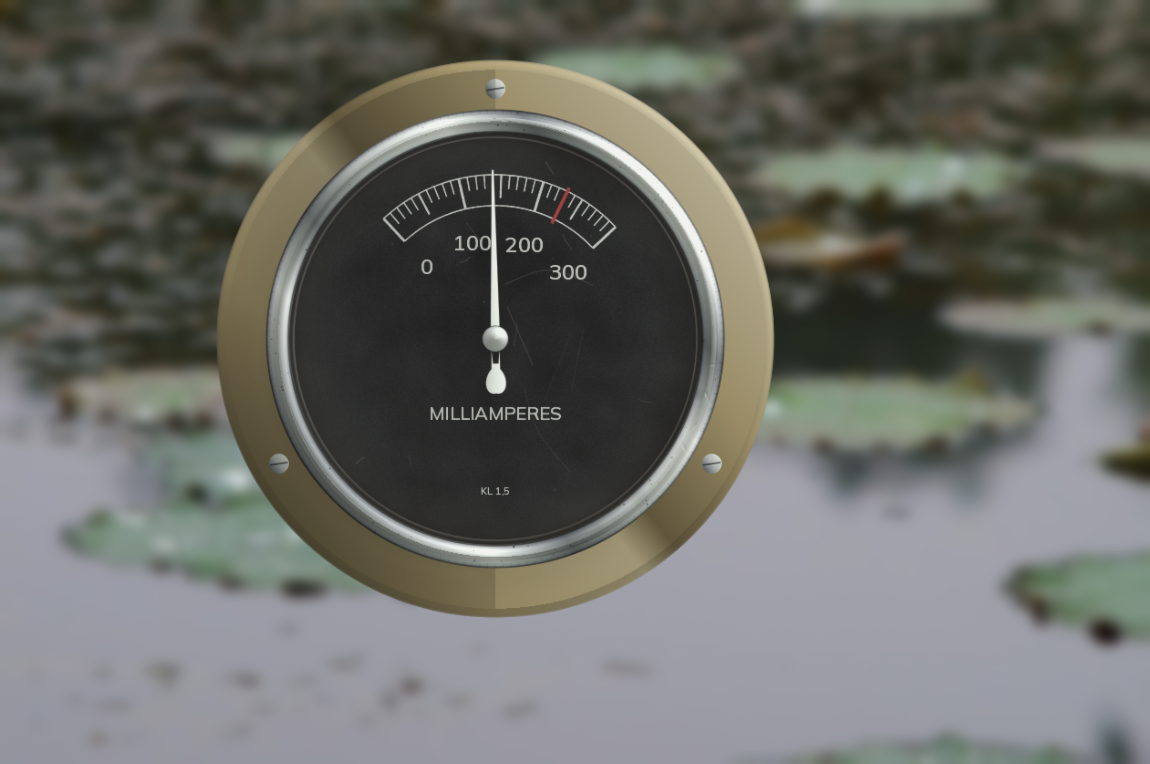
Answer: 140 mA
